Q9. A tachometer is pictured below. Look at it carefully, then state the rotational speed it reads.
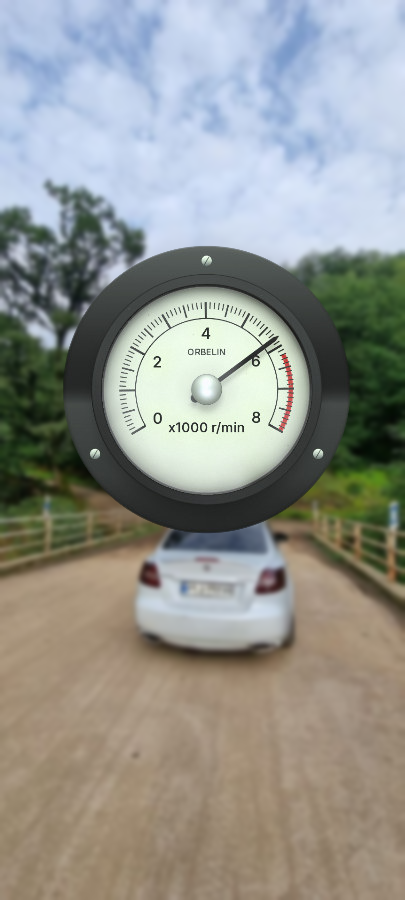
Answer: 5800 rpm
